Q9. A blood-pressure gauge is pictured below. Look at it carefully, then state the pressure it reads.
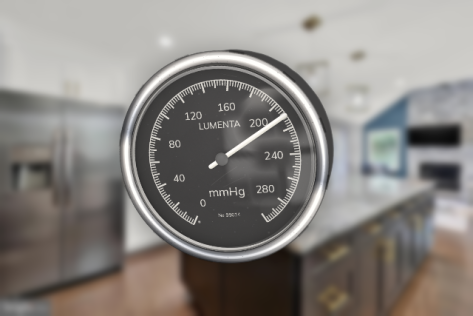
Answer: 210 mmHg
